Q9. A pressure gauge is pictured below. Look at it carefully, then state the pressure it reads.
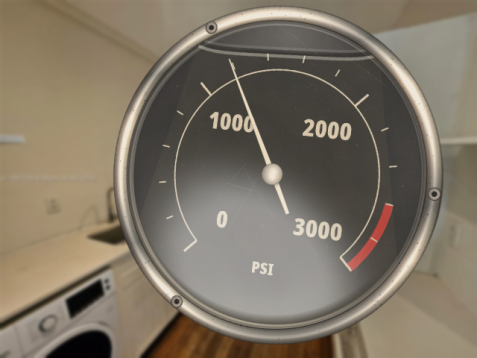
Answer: 1200 psi
